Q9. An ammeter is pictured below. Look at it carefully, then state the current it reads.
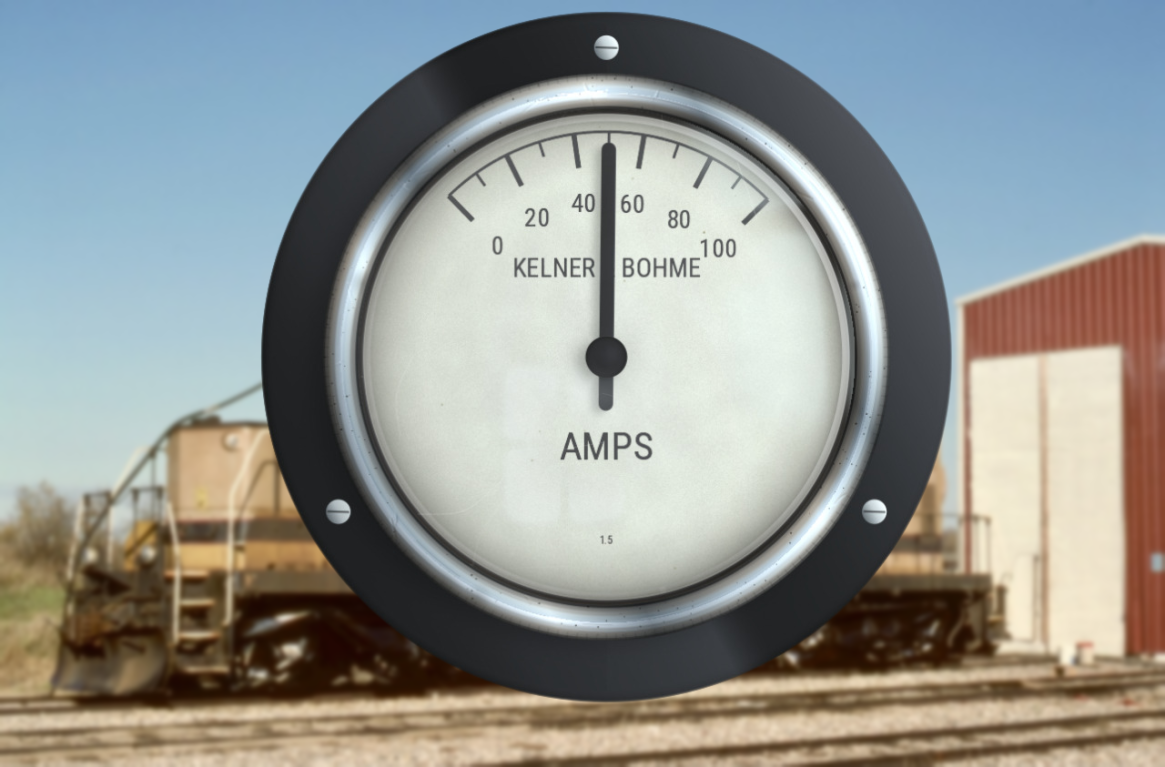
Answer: 50 A
